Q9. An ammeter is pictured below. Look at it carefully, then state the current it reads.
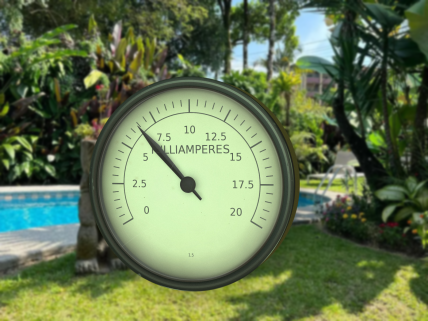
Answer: 6.5 mA
